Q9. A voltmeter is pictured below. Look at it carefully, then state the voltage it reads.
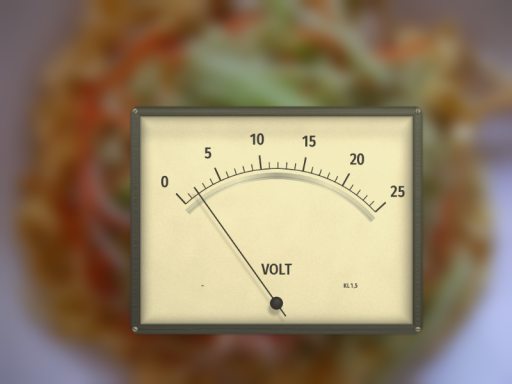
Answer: 2 V
